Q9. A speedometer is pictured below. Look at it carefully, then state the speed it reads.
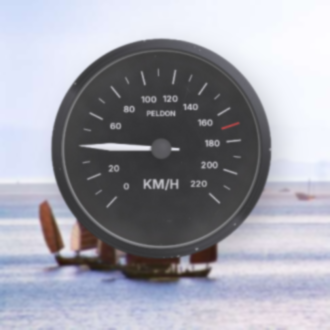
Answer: 40 km/h
